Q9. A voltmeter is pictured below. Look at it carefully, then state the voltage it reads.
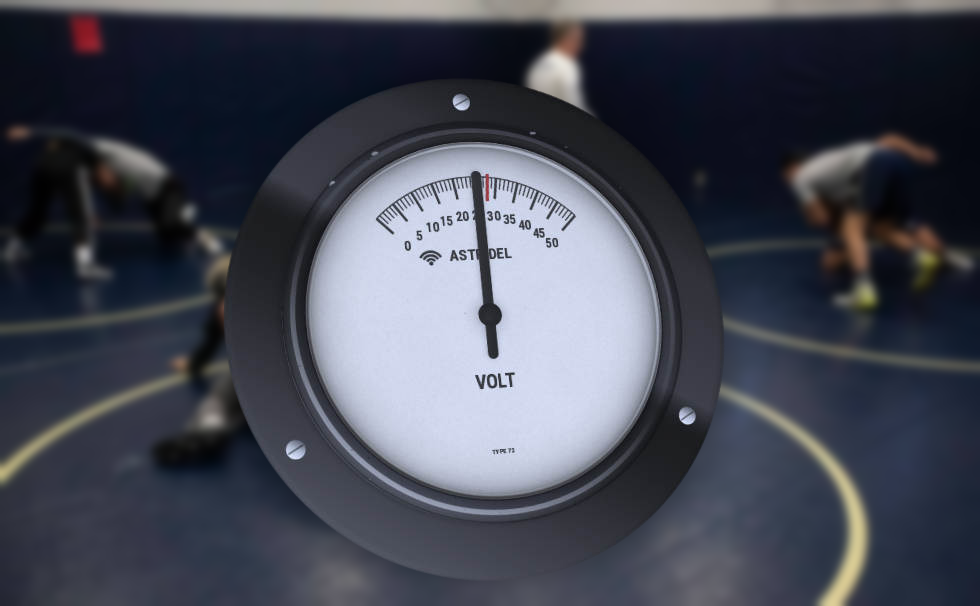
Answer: 25 V
